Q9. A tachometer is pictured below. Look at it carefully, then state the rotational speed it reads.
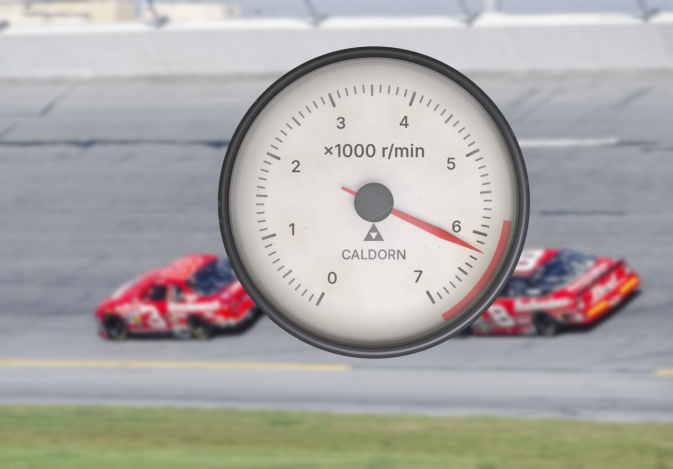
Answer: 6200 rpm
